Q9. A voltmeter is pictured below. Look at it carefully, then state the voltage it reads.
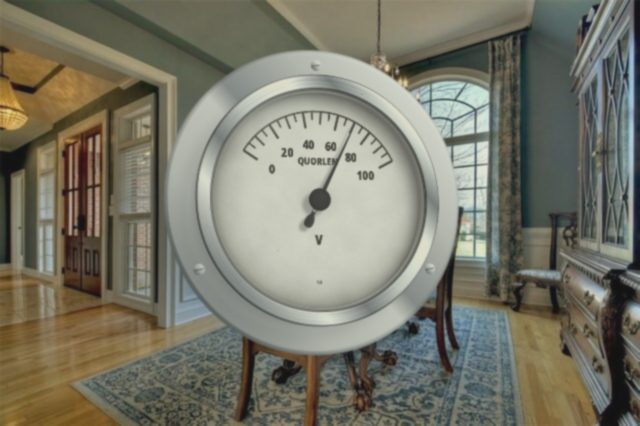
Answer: 70 V
